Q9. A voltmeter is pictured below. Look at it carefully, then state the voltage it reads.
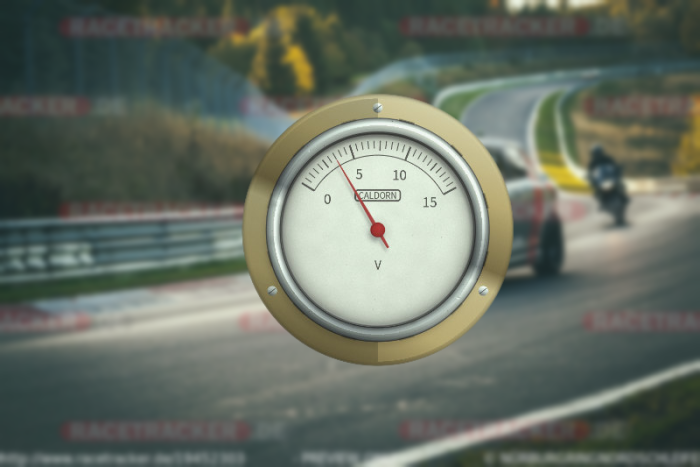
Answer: 3.5 V
